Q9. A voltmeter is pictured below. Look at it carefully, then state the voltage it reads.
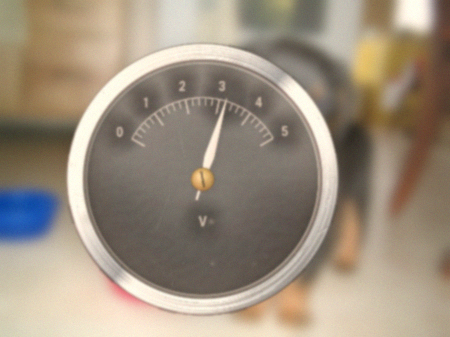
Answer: 3.2 V
